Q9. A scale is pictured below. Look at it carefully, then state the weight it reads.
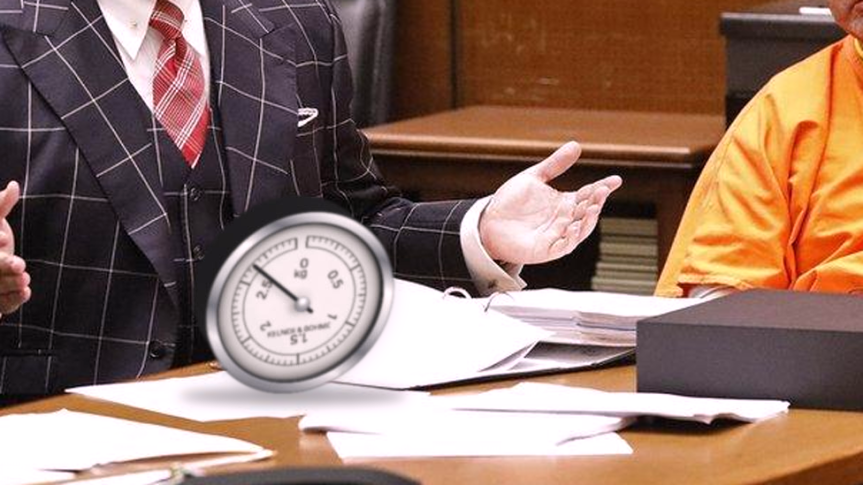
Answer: 2.65 kg
